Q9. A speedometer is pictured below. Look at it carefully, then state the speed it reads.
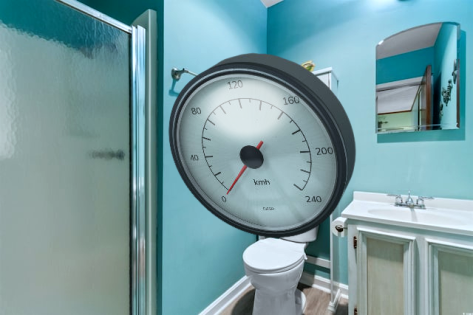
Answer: 0 km/h
